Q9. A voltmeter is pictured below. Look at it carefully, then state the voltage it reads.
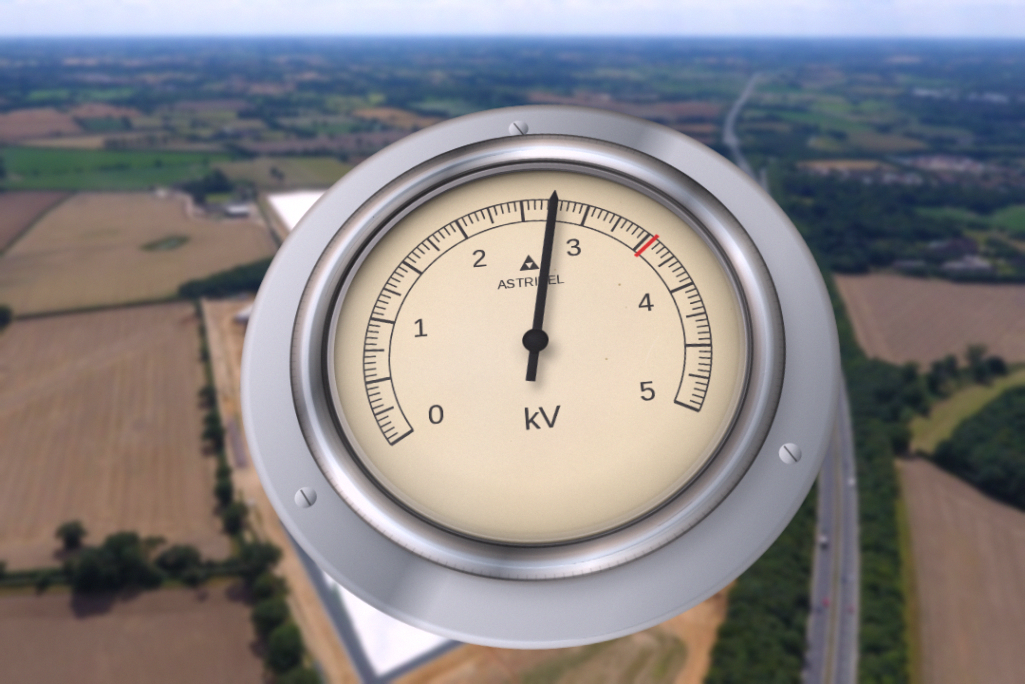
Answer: 2.75 kV
